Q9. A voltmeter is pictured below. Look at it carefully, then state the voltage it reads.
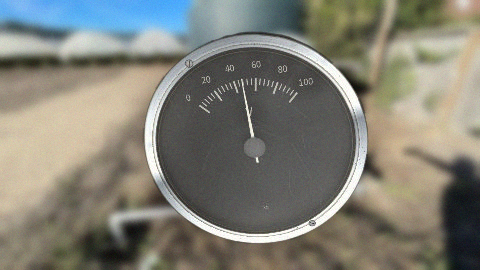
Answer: 48 V
